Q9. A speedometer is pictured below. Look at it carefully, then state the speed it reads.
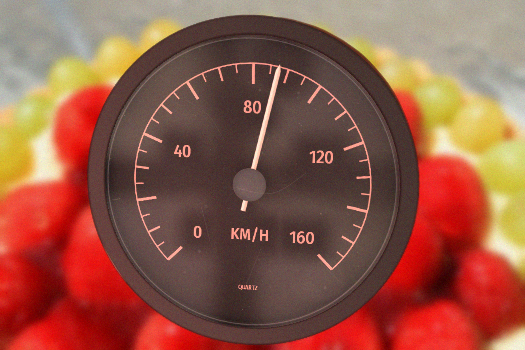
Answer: 87.5 km/h
